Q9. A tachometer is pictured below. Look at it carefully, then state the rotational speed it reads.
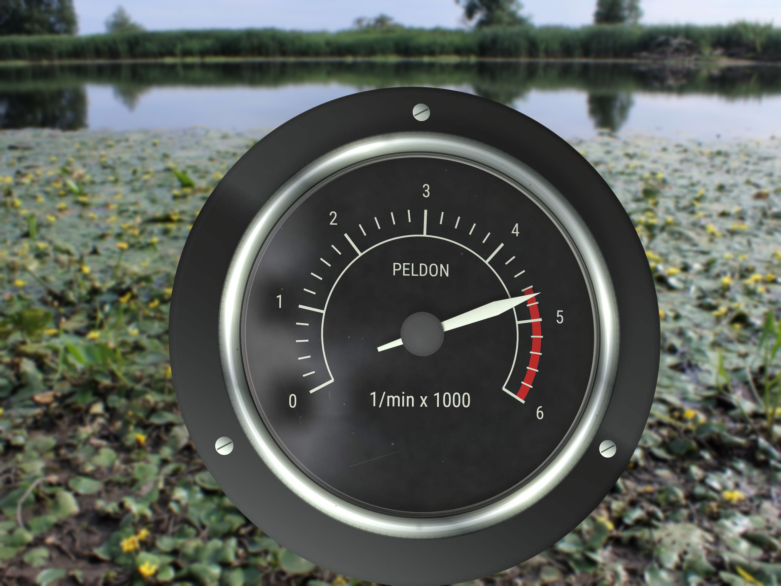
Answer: 4700 rpm
